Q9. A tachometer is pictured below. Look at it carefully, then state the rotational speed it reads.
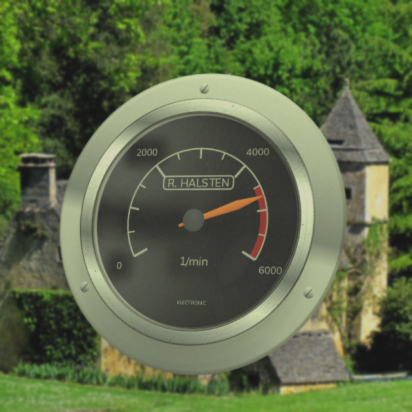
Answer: 4750 rpm
